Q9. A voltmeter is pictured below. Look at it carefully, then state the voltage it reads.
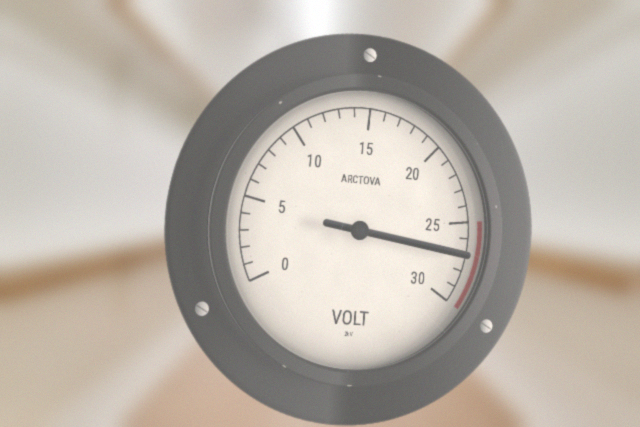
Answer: 27 V
